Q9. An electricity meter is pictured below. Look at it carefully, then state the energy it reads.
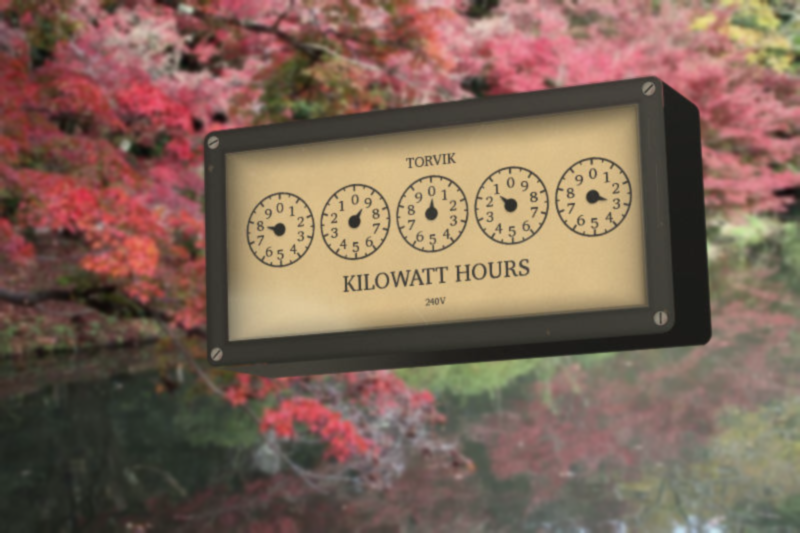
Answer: 79013 kWh
